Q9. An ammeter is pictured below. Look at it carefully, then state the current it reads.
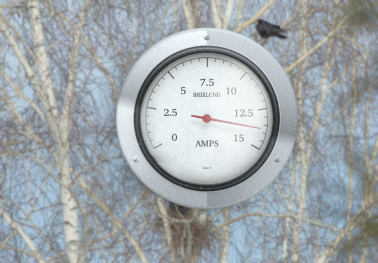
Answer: 13.75 A
